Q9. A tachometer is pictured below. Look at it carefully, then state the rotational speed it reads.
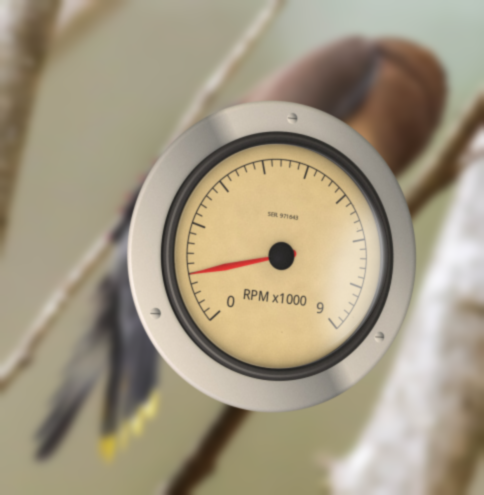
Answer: 1000 rpm
